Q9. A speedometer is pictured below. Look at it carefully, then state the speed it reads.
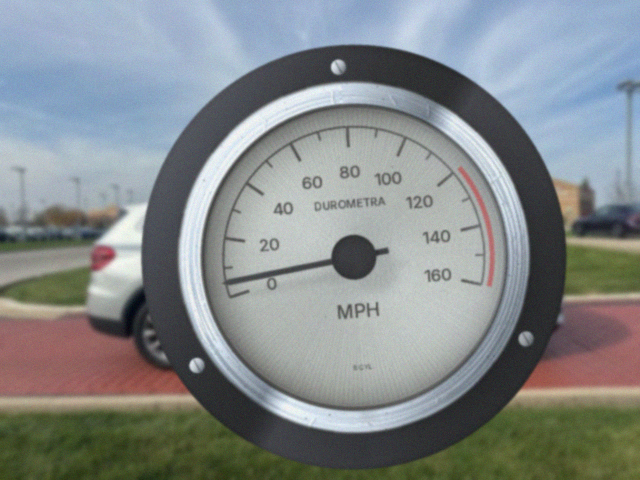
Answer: 5 mph
